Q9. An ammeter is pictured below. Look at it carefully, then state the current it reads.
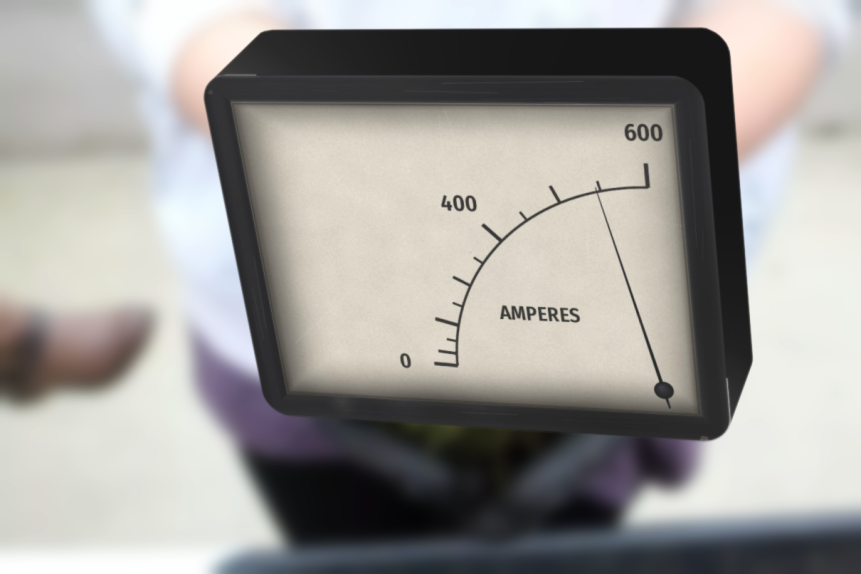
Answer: 550 A
